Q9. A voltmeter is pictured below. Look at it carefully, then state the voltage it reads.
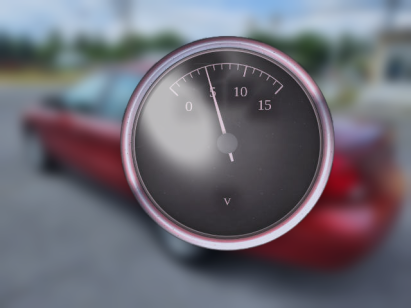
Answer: 5 V
